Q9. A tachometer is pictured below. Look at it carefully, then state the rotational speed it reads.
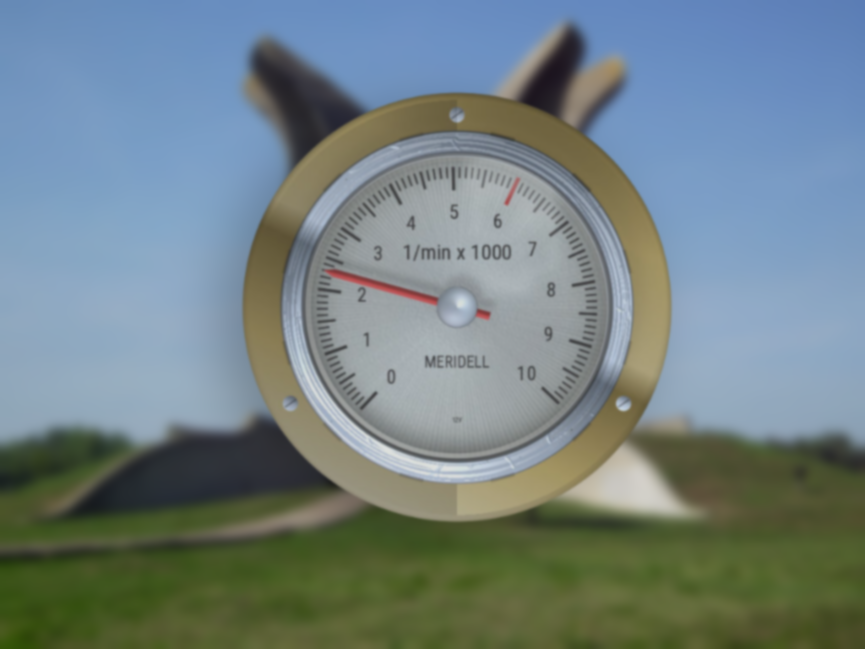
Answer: 2300 rpm
